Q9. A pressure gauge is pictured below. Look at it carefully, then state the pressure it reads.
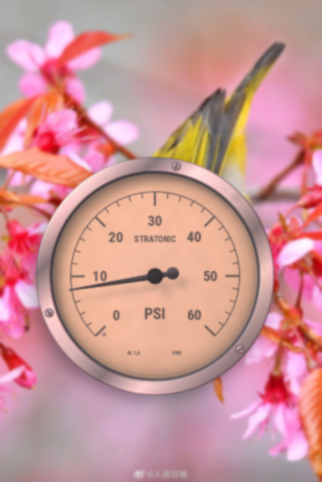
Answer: 8 psi
